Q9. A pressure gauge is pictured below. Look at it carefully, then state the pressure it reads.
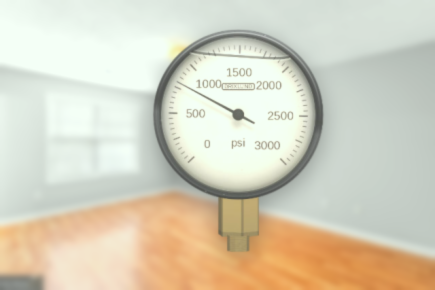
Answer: 800 psi
